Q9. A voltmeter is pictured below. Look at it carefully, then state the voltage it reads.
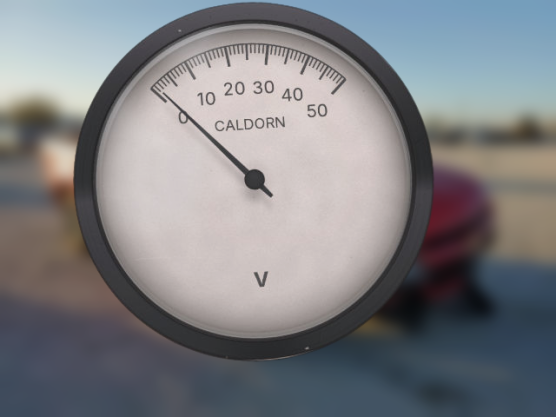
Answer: 1 V
